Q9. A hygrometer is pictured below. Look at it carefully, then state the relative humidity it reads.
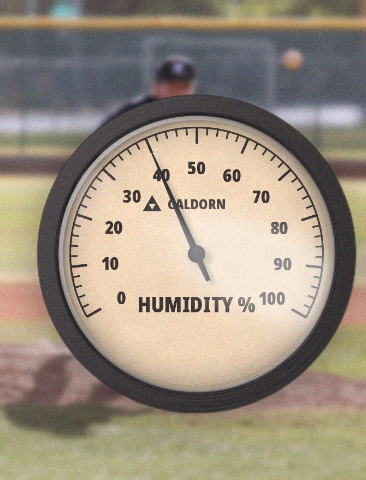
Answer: 40 %
